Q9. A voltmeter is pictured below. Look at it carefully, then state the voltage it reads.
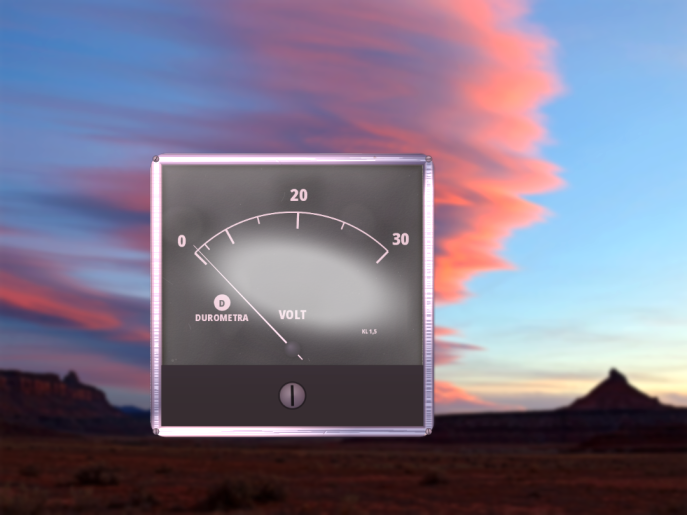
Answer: 2.5 V
